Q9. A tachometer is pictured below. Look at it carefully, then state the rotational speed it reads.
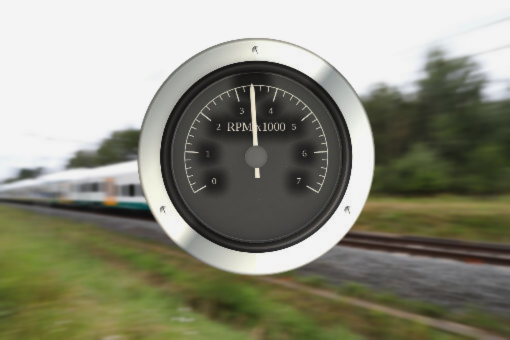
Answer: 3400 rpm
